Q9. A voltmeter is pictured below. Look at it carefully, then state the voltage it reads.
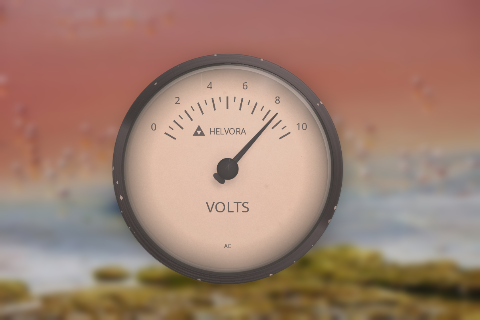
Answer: 8.5 V
